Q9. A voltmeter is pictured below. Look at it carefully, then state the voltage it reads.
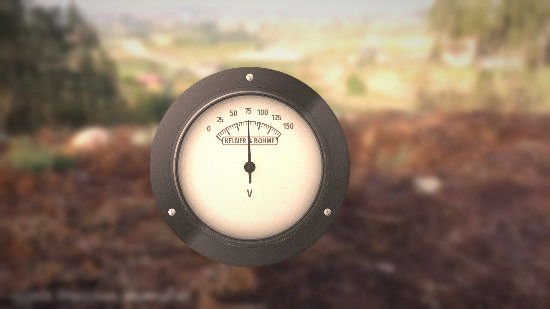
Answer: 75 V
